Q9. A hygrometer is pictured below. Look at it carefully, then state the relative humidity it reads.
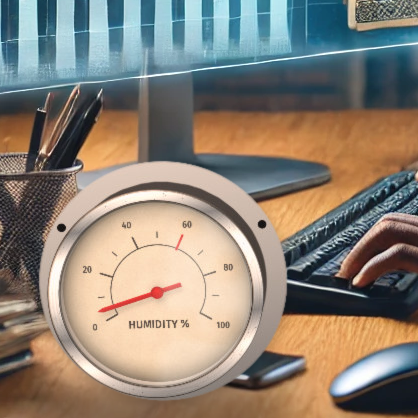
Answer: 5 %
